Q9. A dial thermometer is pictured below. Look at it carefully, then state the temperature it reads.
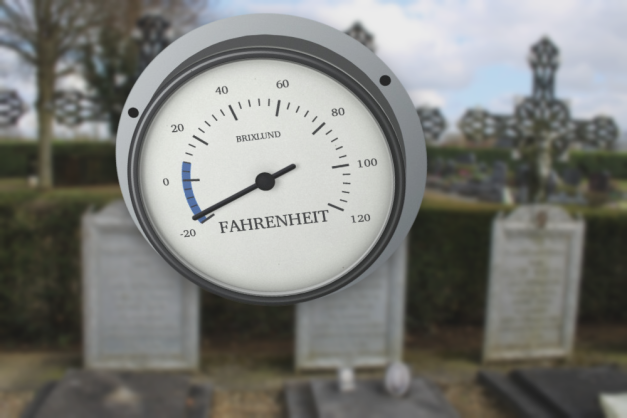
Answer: -16 °F
